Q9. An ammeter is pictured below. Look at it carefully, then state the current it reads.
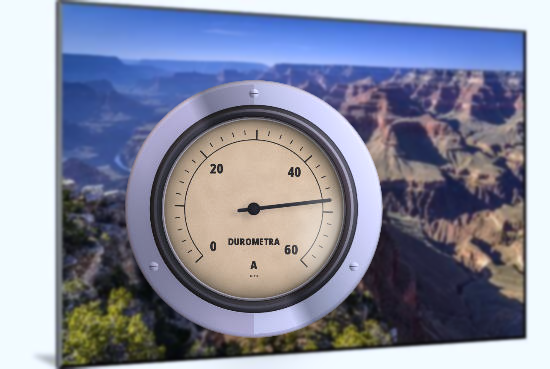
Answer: 48 A
